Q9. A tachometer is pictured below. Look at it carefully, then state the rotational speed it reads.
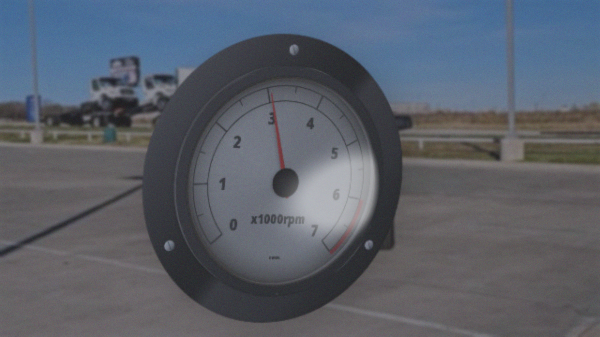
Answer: 3000 rpm
